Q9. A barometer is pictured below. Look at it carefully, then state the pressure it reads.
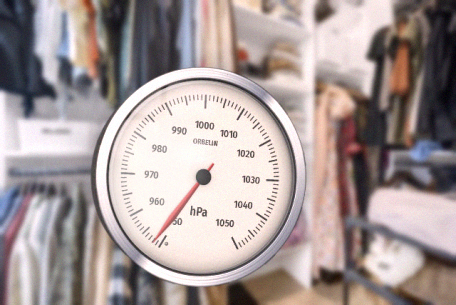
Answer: 952 hPa
